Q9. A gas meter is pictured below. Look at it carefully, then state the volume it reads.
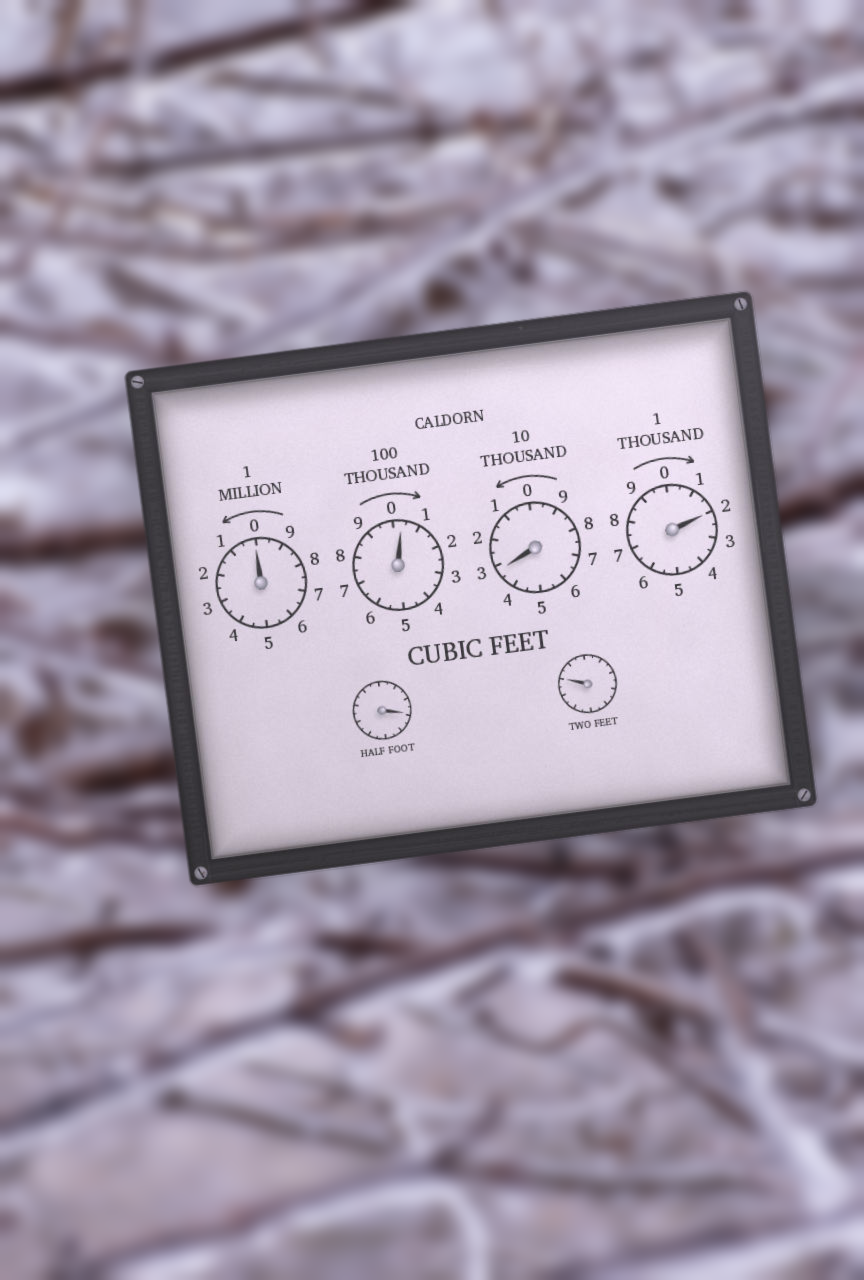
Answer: 3200 ft³
